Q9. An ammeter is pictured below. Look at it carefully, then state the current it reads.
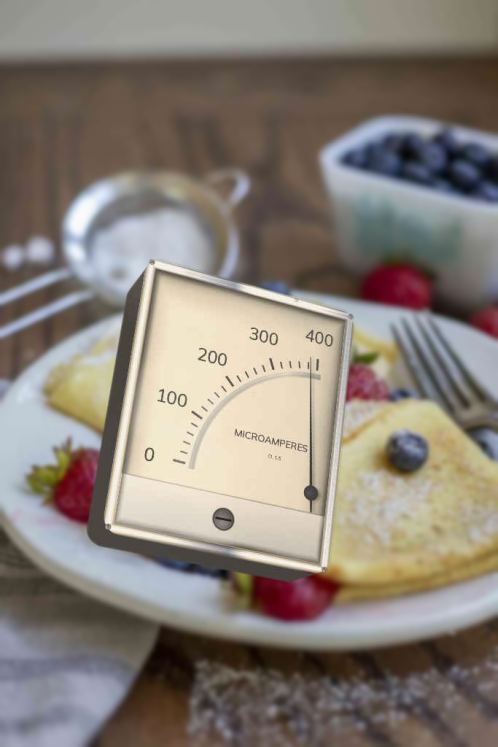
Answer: 380 µA
